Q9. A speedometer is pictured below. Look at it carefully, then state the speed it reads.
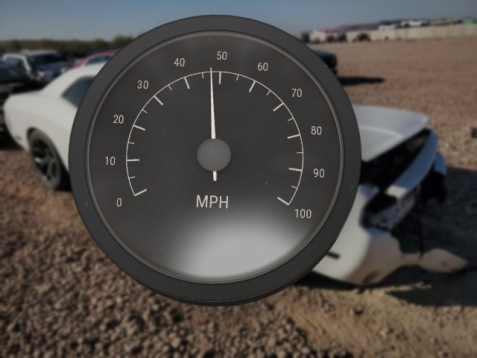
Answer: 47.5 mph
